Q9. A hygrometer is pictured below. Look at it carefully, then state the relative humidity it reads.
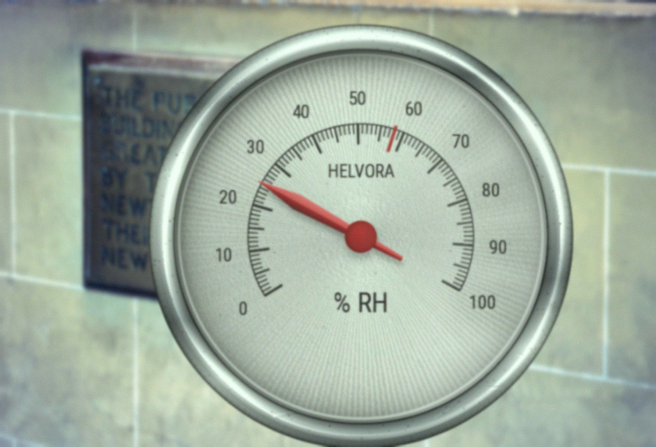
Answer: 25 %
